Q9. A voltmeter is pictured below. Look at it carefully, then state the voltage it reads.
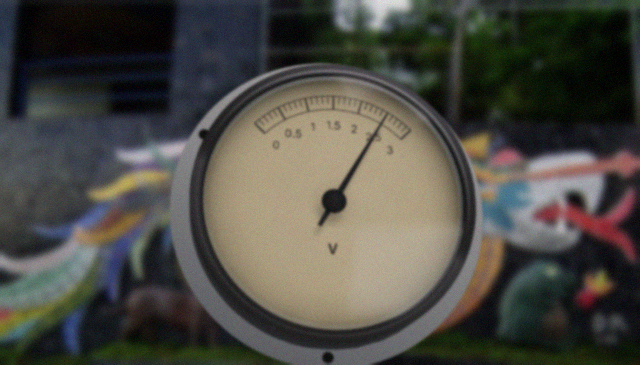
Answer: 2.5 V
